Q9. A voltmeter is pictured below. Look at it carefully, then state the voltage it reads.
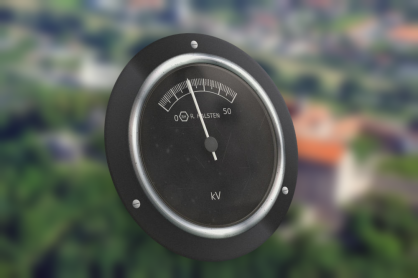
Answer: 20 kV
